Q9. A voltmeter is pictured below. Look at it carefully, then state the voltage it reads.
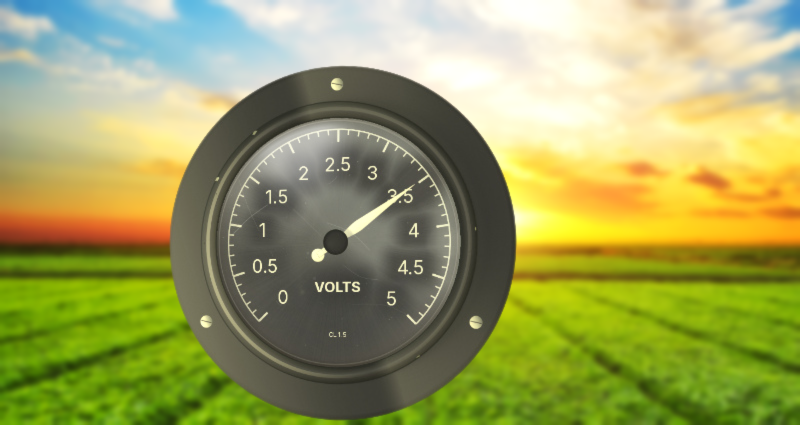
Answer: 3.5 V
